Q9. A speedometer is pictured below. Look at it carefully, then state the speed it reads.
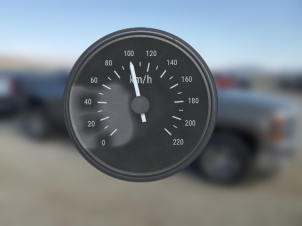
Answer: 100 km/h
